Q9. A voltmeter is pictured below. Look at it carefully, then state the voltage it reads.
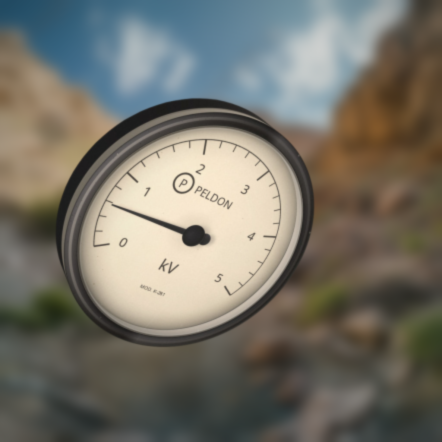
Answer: 0.6 kV
